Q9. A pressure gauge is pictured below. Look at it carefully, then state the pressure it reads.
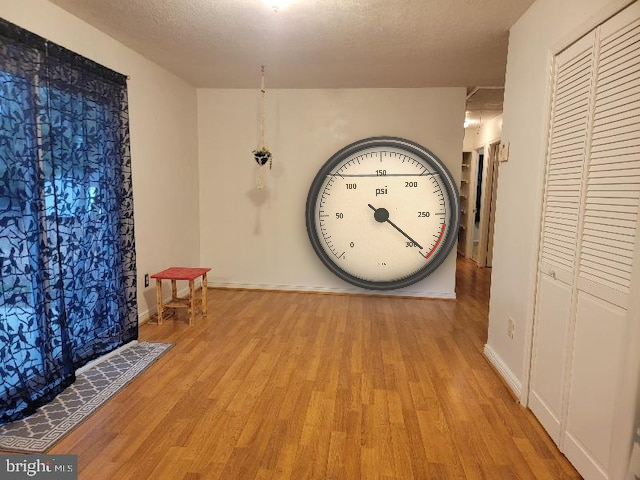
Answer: 295 psi
